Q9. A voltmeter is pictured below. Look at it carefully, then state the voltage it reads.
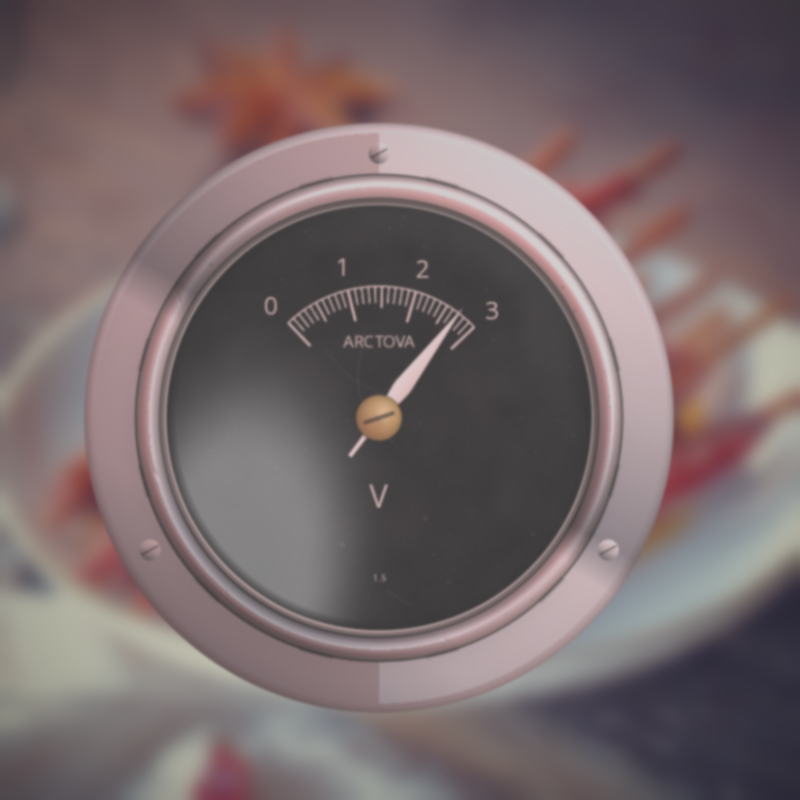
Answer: 2.7 V
